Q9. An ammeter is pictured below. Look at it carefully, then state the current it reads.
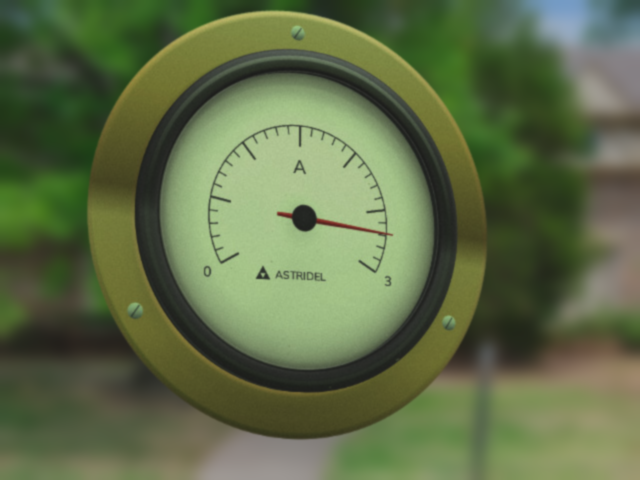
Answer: 2.7 A
